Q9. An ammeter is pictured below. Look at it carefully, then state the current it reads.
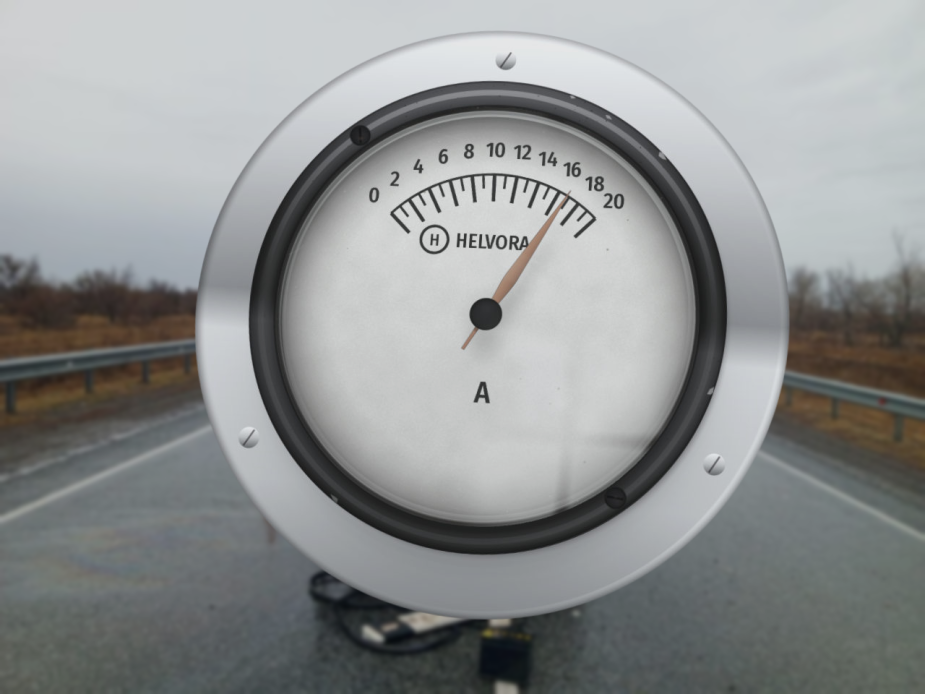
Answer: 17 A
